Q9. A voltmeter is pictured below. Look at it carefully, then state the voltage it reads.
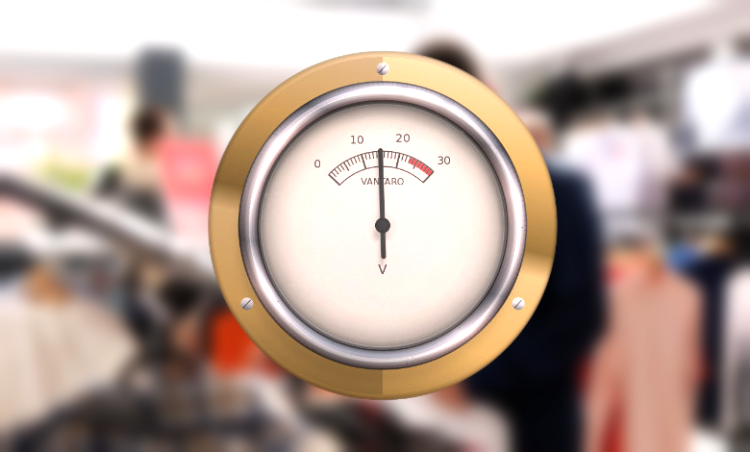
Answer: 15 V
